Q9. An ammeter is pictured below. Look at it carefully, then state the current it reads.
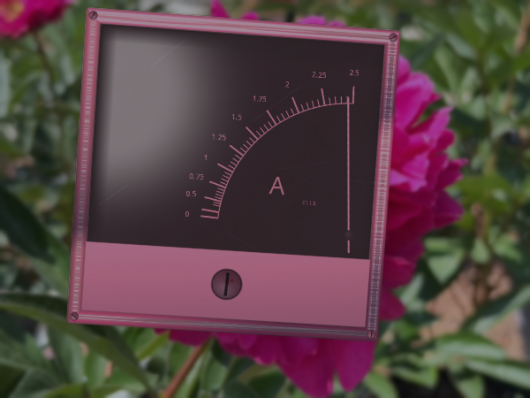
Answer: 2.45 A
